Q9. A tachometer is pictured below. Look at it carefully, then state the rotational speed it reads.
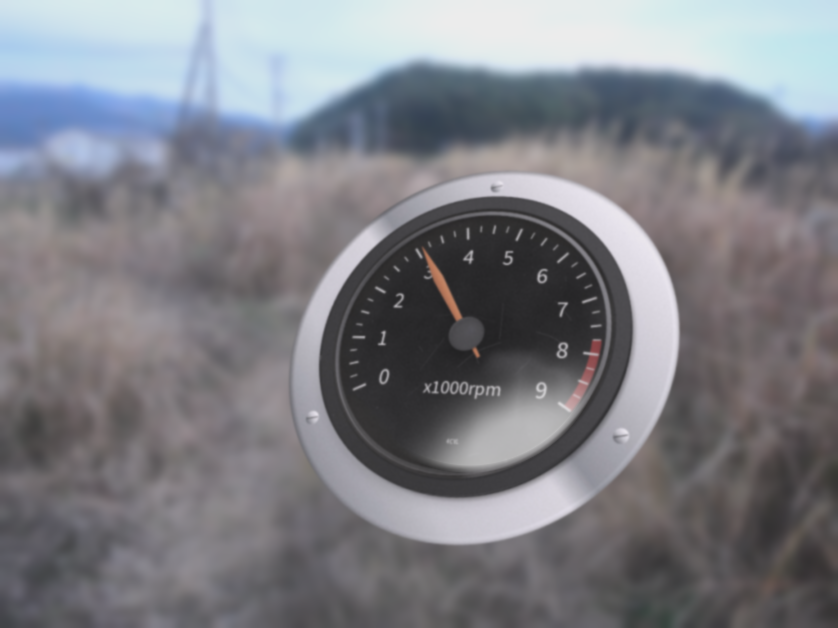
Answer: 3125 rpm
